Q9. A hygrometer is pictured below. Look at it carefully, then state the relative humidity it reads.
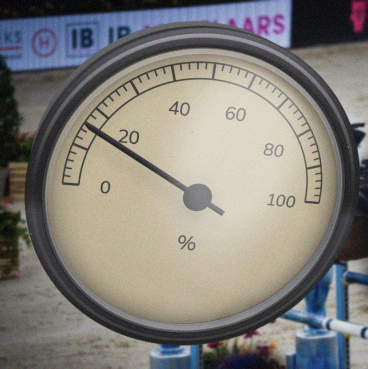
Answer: 16 %
